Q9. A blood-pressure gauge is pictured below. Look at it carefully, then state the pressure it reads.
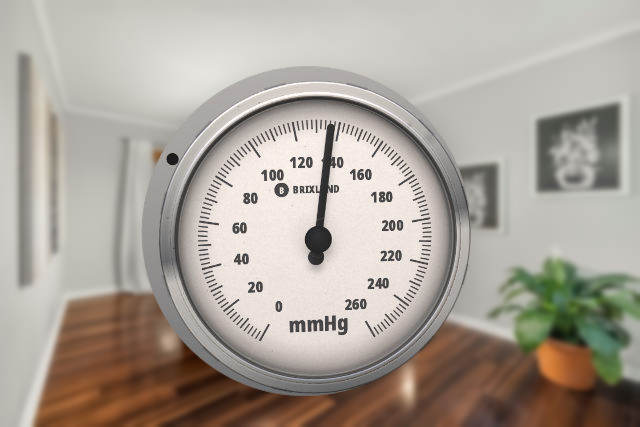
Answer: 136 mmHg
